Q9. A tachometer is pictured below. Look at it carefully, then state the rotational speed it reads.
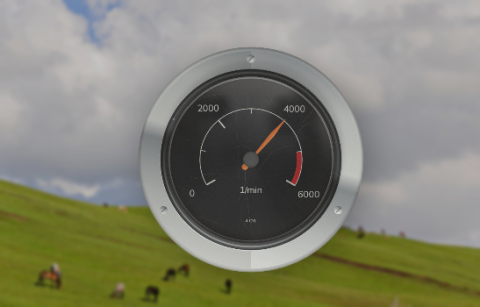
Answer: 4000 rpm
